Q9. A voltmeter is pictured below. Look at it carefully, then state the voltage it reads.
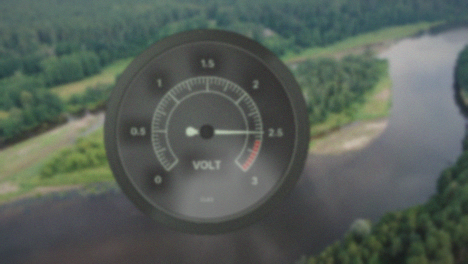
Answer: 2.5 V
